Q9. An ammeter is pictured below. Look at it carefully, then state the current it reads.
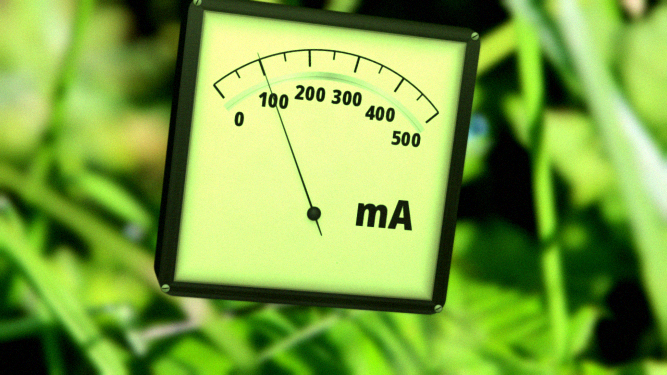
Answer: 100 mA
